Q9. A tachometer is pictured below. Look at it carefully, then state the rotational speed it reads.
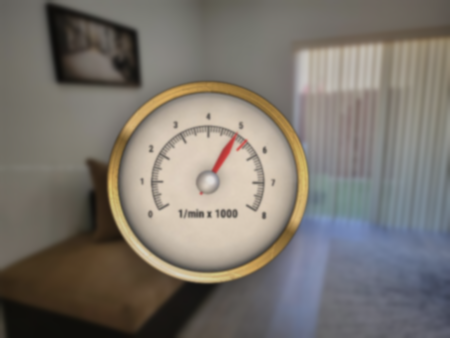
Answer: 5000 rpm
